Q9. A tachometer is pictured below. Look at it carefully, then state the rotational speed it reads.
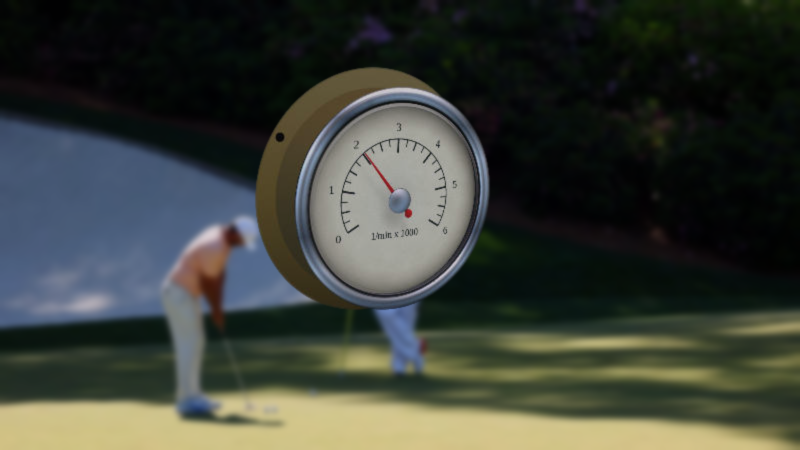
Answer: 2000 rpm
